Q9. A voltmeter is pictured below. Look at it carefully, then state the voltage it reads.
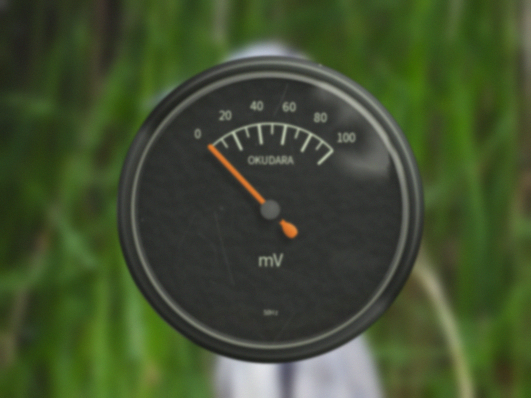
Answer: 0 mV
